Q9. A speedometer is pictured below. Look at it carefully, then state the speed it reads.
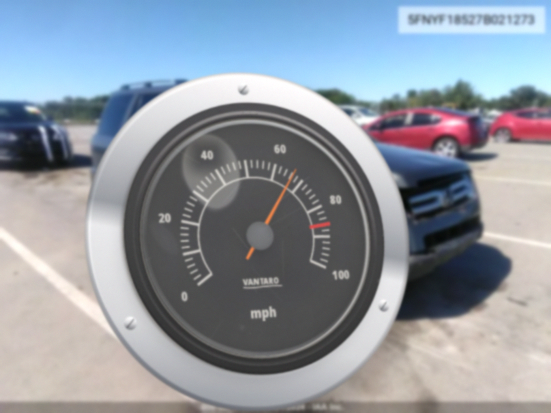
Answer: 66 mph
